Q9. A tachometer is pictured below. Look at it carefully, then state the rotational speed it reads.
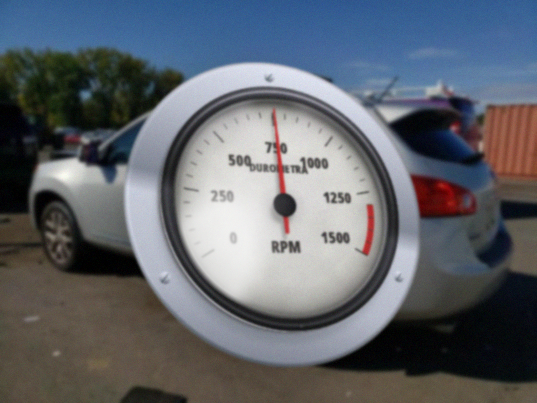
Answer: 750 rpm
